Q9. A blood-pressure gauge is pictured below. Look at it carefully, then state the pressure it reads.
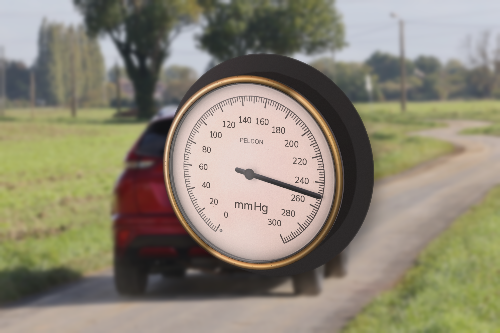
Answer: 250 mmHg
